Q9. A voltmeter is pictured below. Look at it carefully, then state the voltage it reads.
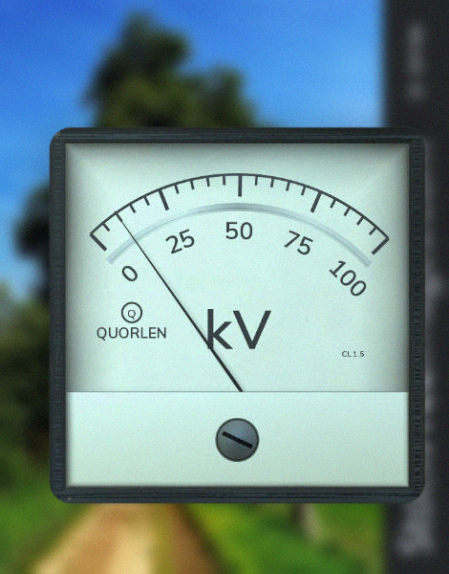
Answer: 10 kV
